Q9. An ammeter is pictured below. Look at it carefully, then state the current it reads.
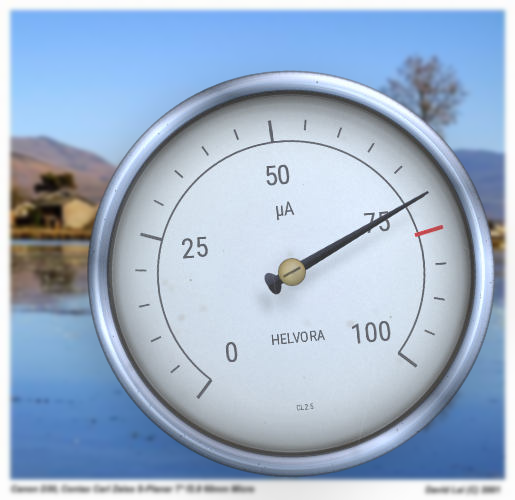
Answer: 75 µA
